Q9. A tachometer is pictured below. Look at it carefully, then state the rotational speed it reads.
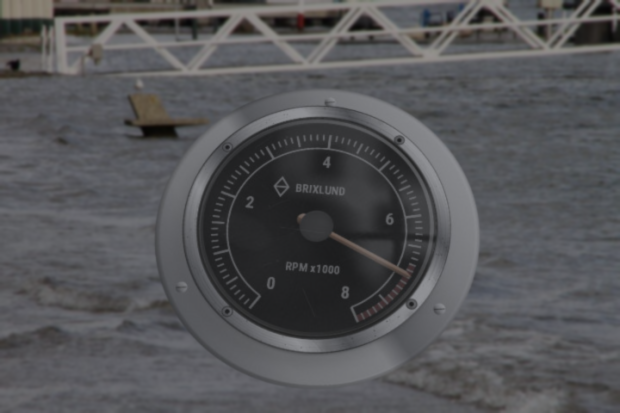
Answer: 7000 rpm
